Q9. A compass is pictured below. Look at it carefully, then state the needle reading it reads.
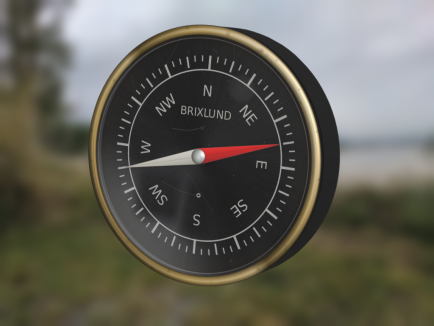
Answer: 75 °
